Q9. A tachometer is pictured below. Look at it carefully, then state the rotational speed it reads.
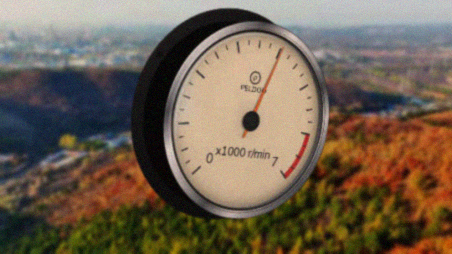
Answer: 4000 rpm
